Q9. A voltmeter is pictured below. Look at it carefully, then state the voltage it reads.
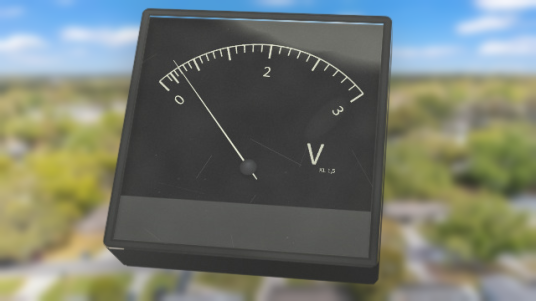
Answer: 0.7 V
